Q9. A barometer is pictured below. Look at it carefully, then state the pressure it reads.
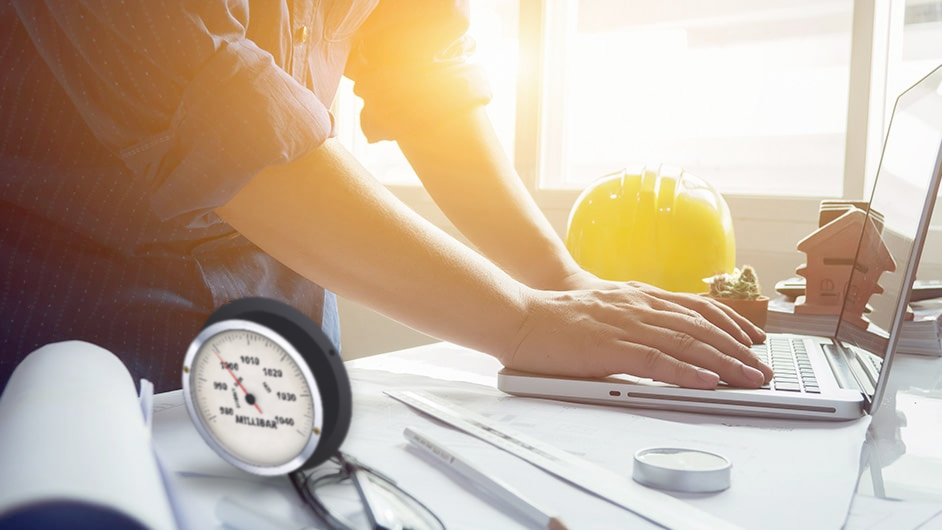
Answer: 1000 mbar
